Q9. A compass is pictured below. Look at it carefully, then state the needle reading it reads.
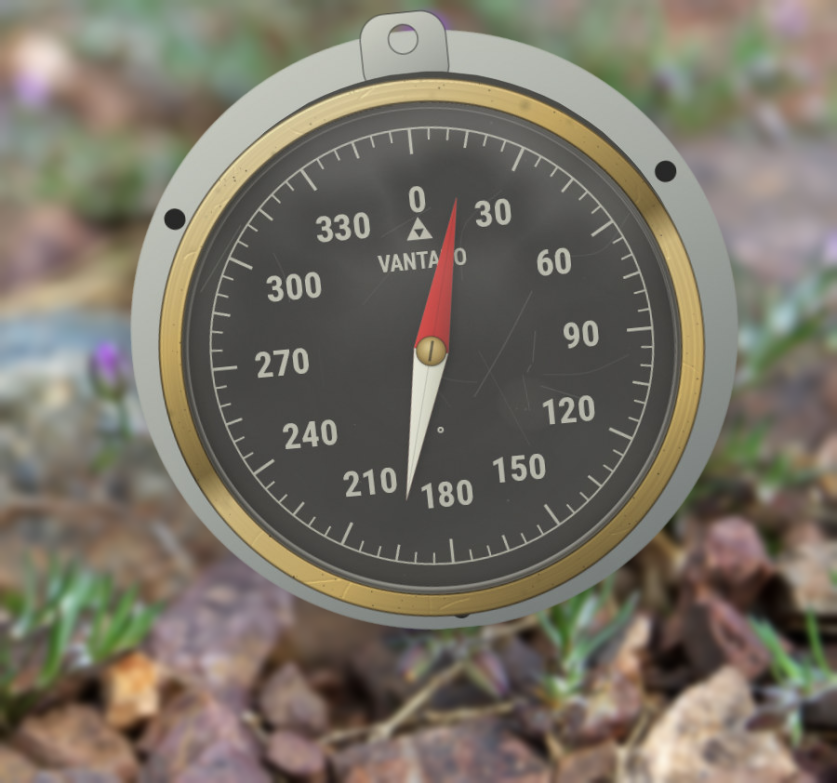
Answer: 15 °
